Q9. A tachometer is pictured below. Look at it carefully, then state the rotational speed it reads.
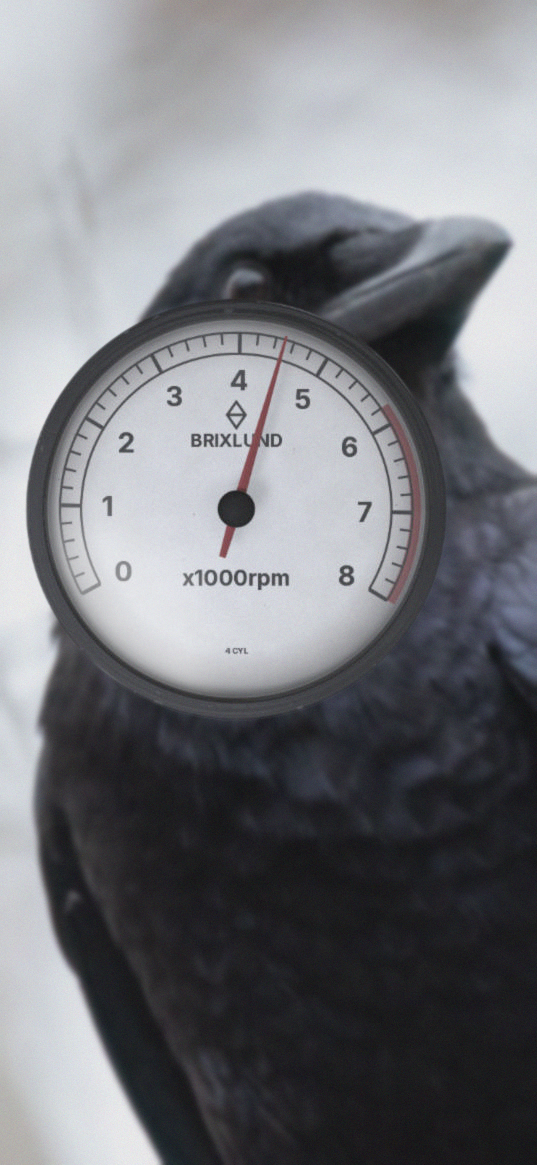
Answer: 4500 rpm
